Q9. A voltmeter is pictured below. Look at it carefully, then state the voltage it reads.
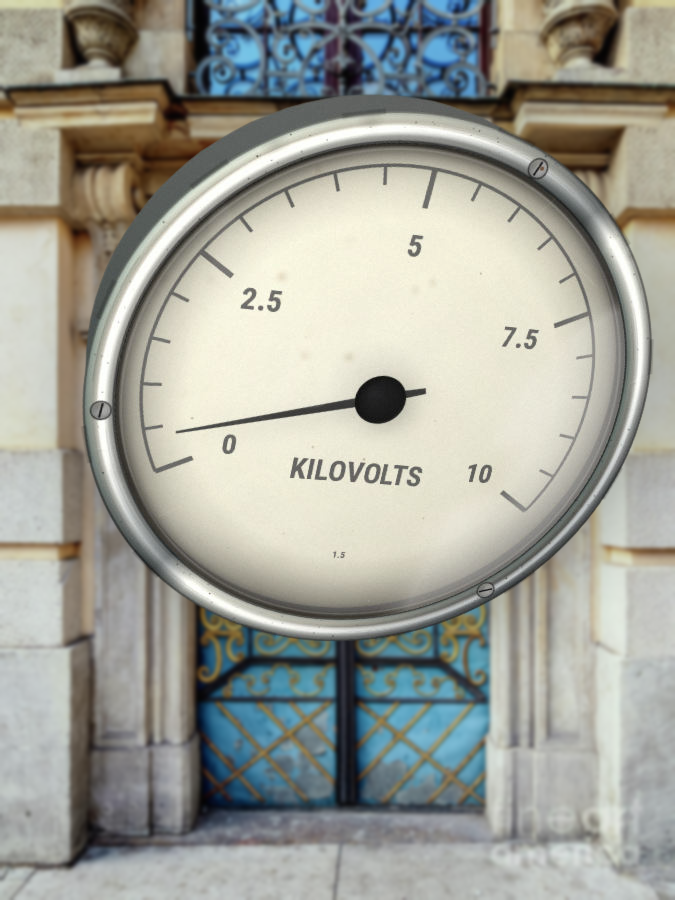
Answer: 0.5 kV
